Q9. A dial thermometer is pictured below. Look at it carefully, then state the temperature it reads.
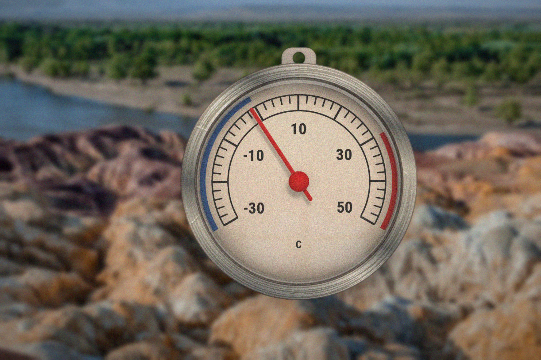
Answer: -1 °C
